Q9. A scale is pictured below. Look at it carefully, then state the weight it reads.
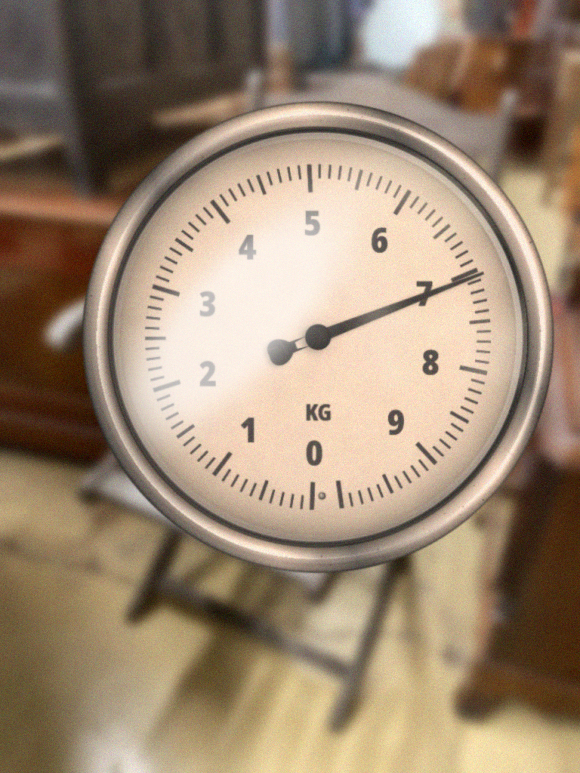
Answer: 7.05 kg
